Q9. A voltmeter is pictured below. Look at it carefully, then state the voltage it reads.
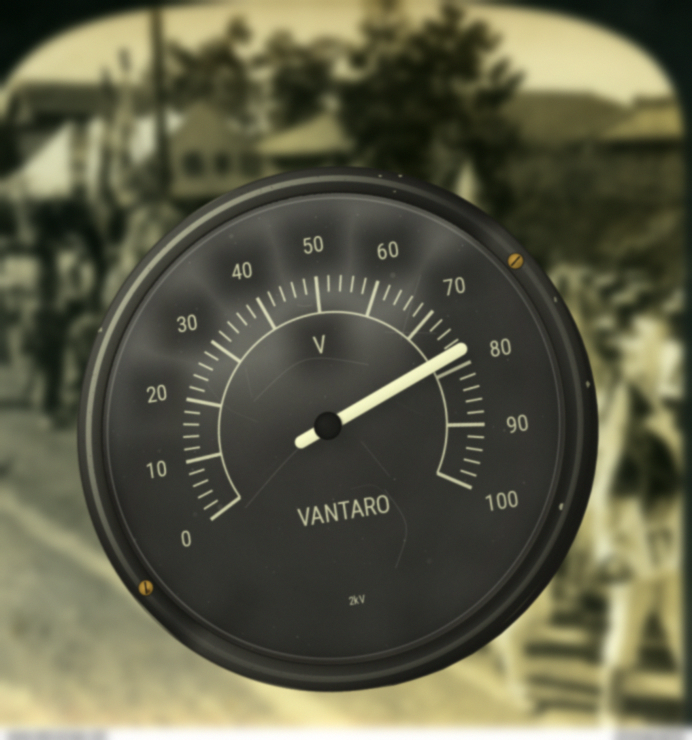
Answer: 78 V
